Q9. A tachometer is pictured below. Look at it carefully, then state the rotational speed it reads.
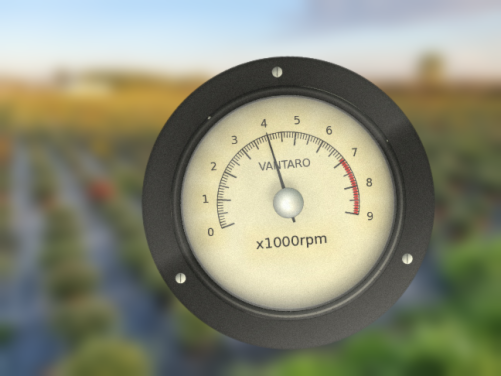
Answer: 4000 rpm
